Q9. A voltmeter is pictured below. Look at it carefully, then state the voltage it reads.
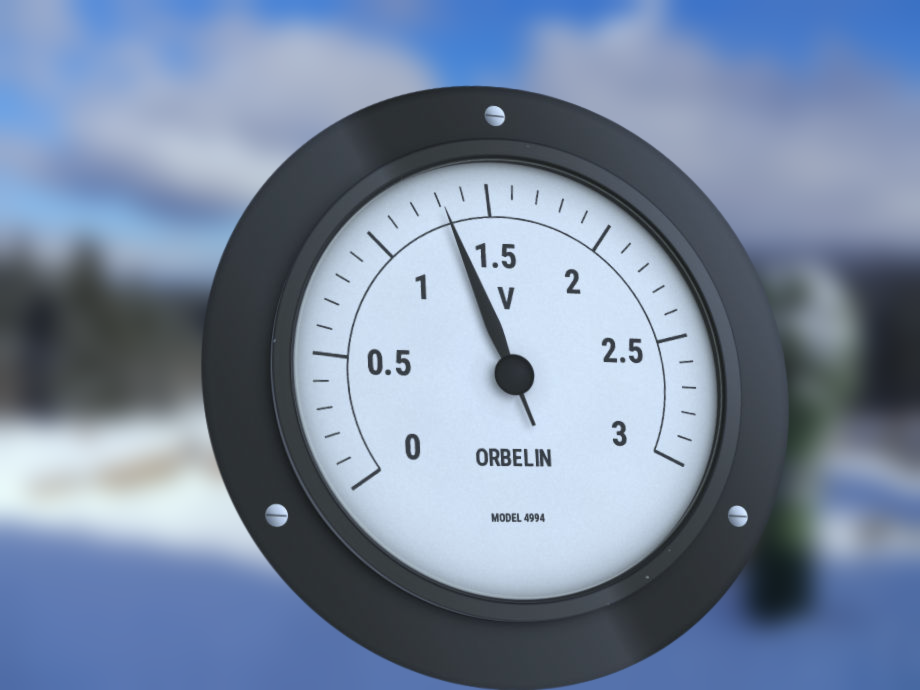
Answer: 1.3 V
